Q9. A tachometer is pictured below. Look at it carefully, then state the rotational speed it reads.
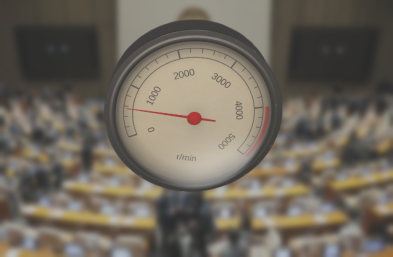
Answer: 600 rpm
